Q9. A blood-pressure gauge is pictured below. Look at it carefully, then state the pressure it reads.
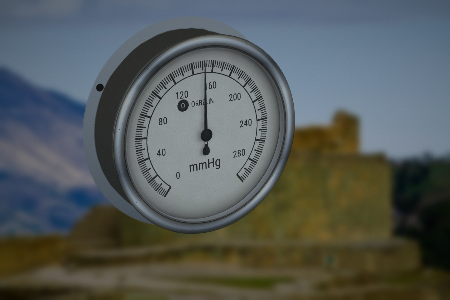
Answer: 150 mmHg
